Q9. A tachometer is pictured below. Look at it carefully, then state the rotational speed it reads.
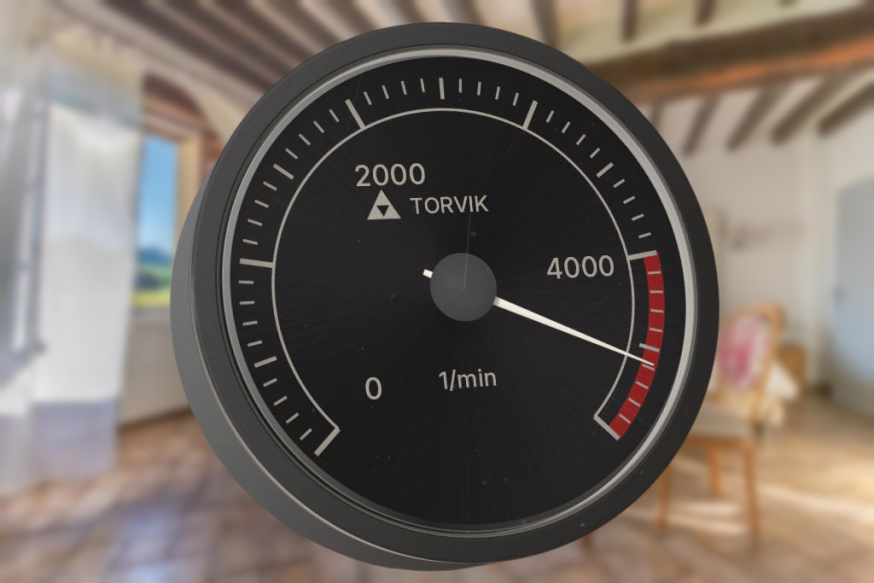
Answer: 4600 rpm
